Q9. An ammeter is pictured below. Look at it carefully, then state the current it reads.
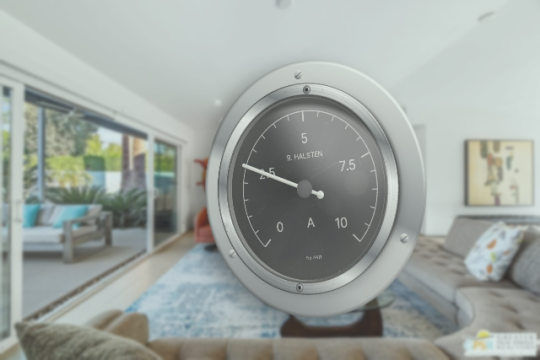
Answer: 2.5 A
